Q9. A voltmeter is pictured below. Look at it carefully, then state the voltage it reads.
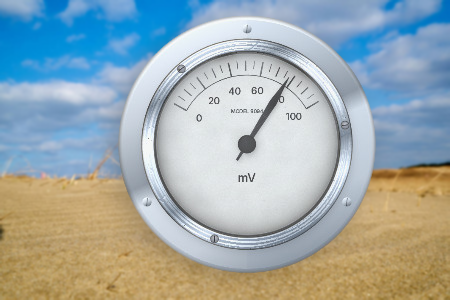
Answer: 77.5 mV
